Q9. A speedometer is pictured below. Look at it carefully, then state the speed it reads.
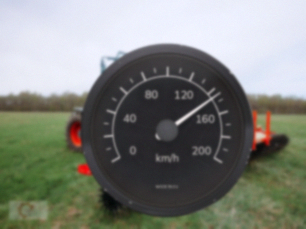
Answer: 145 km/h
